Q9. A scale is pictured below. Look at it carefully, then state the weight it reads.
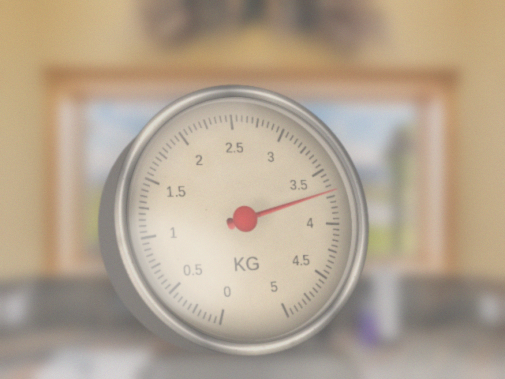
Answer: 3.7 kg
